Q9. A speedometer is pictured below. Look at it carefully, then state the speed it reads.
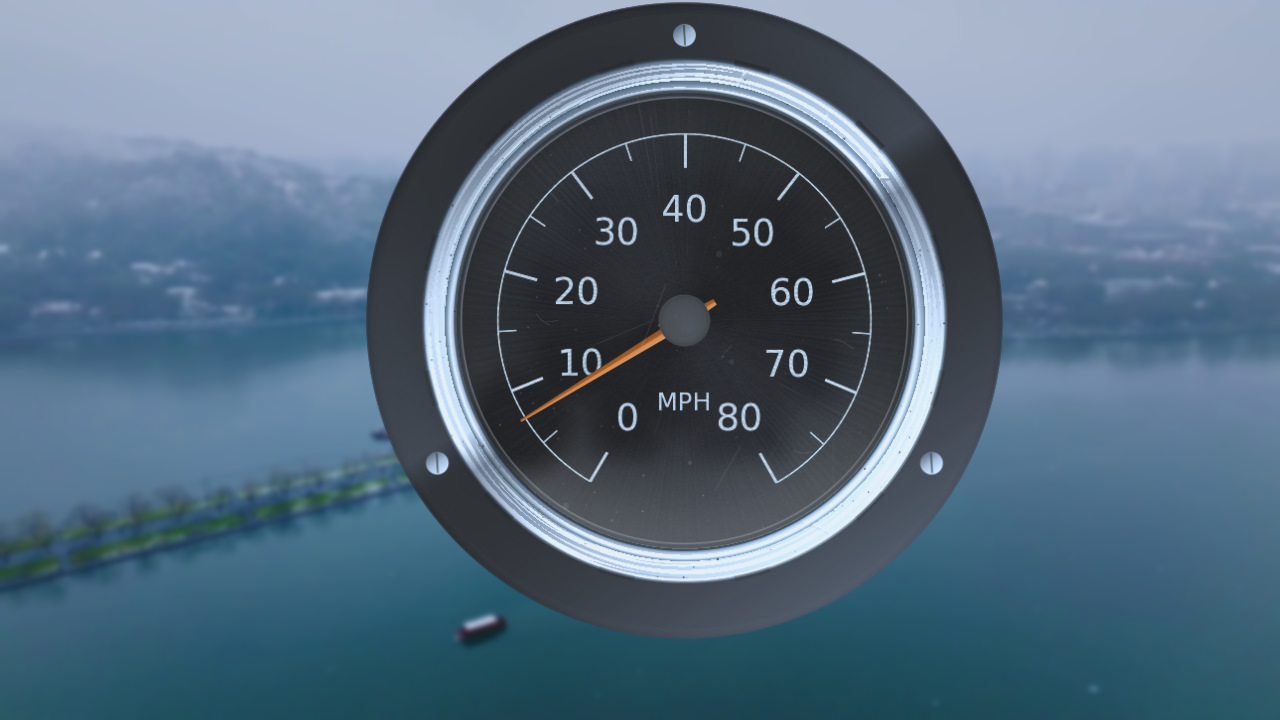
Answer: 7.5 mph
